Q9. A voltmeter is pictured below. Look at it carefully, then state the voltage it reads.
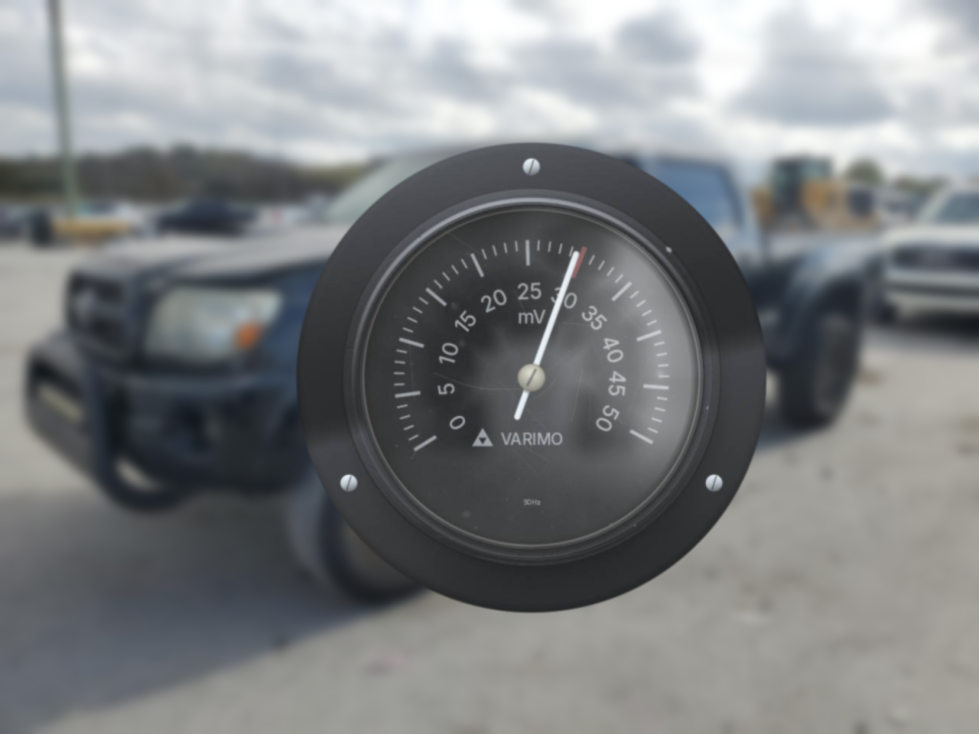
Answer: 29.5 mV
